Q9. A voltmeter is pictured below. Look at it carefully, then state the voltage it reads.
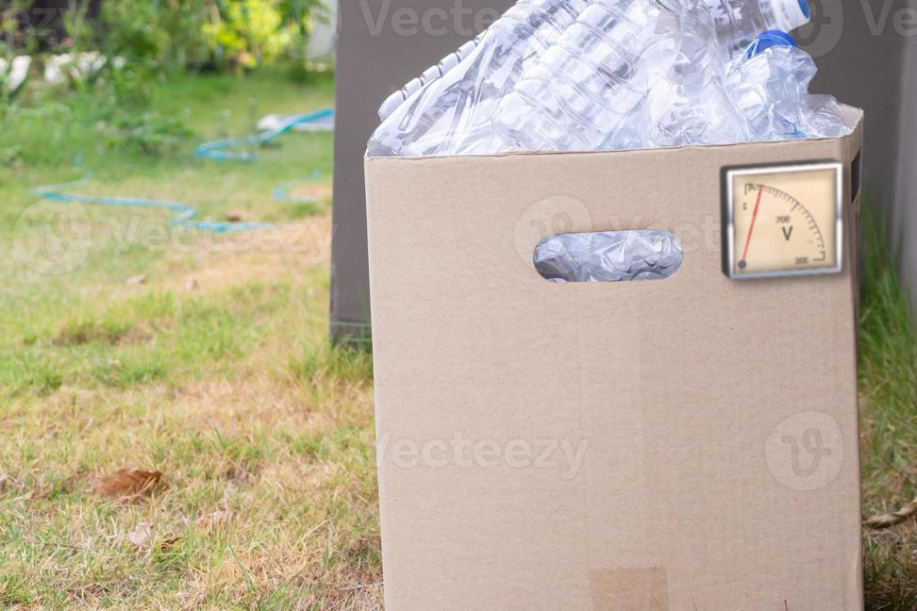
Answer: 100 V
